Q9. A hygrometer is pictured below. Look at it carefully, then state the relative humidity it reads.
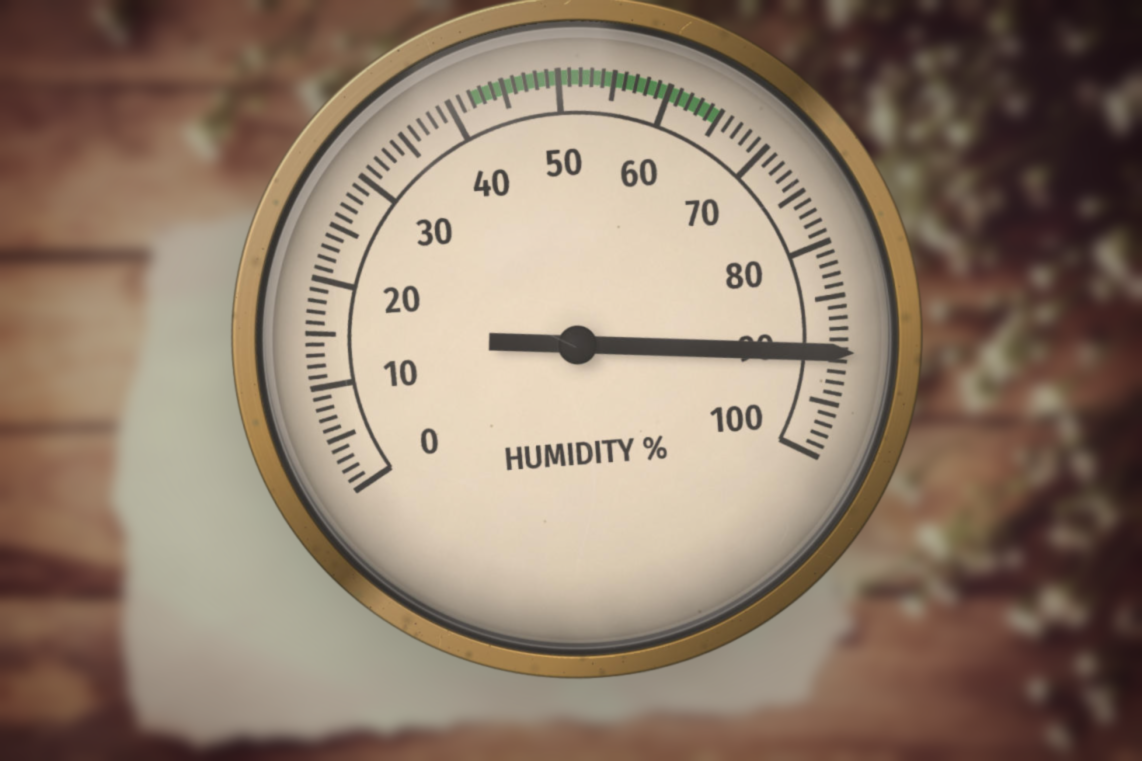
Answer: 90 %
